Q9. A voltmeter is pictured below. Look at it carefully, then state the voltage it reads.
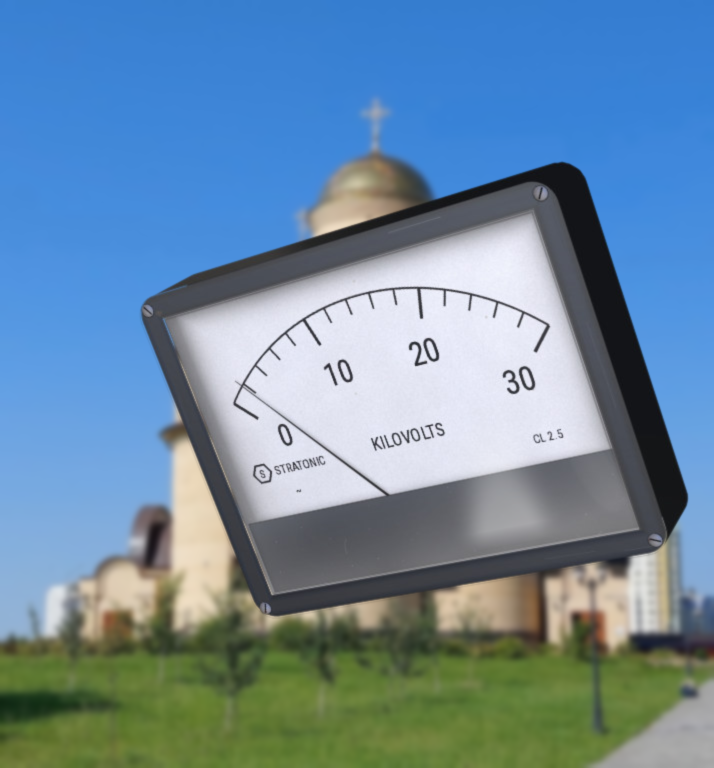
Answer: 2 kV
